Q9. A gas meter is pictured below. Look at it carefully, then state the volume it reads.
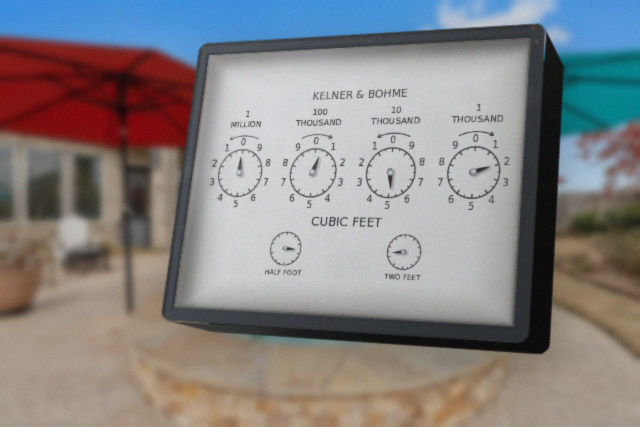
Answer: 5200 ft³
